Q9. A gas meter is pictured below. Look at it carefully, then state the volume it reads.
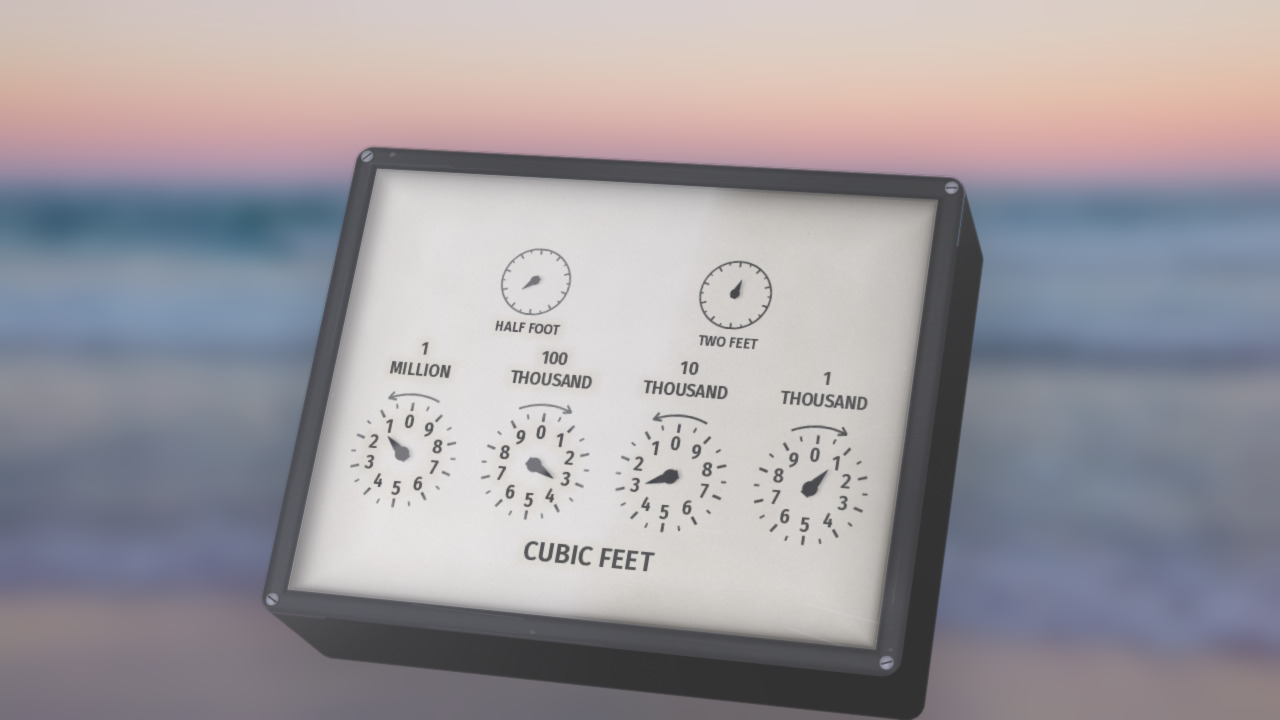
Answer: 133100 ft³
